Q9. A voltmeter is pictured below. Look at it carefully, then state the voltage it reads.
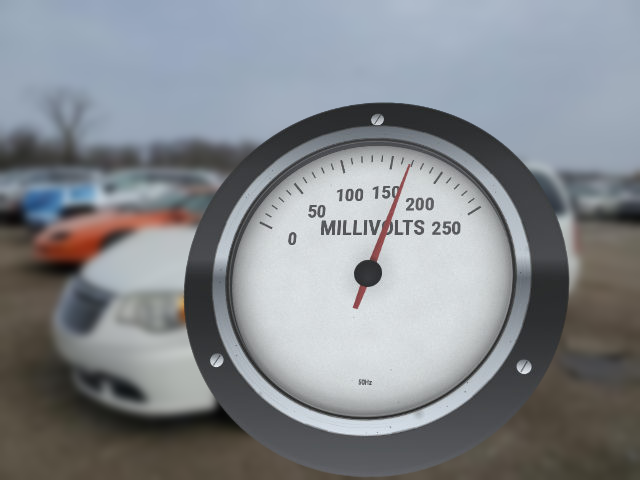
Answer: 170 mV
